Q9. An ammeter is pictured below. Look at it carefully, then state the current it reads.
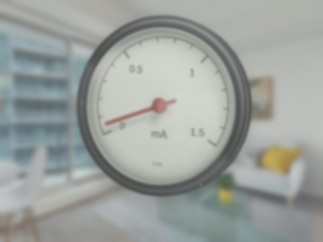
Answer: 0.05 mA
